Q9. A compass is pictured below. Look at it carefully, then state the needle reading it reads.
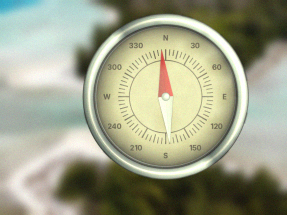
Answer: 355 °
